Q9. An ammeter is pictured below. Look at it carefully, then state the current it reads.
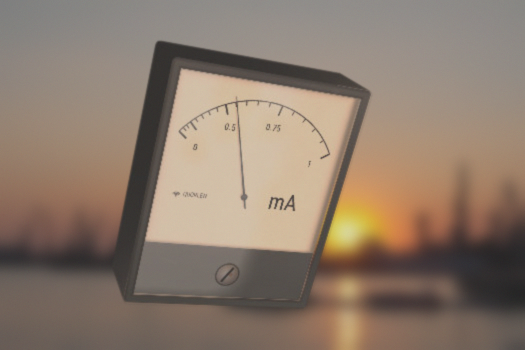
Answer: 0.55 mA
